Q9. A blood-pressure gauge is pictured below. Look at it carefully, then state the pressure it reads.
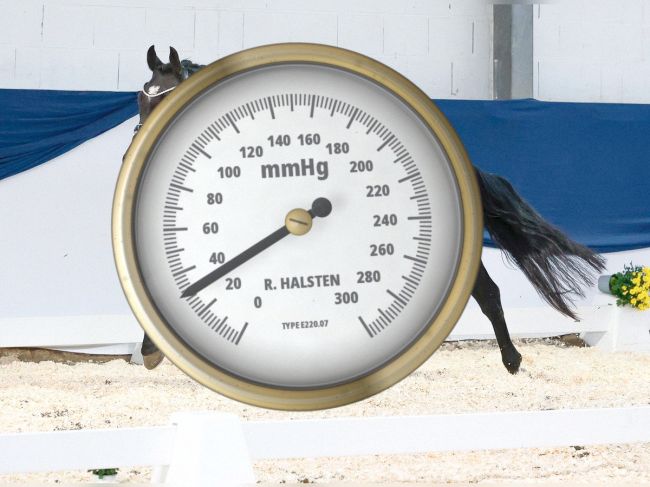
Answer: 30 mmHg
